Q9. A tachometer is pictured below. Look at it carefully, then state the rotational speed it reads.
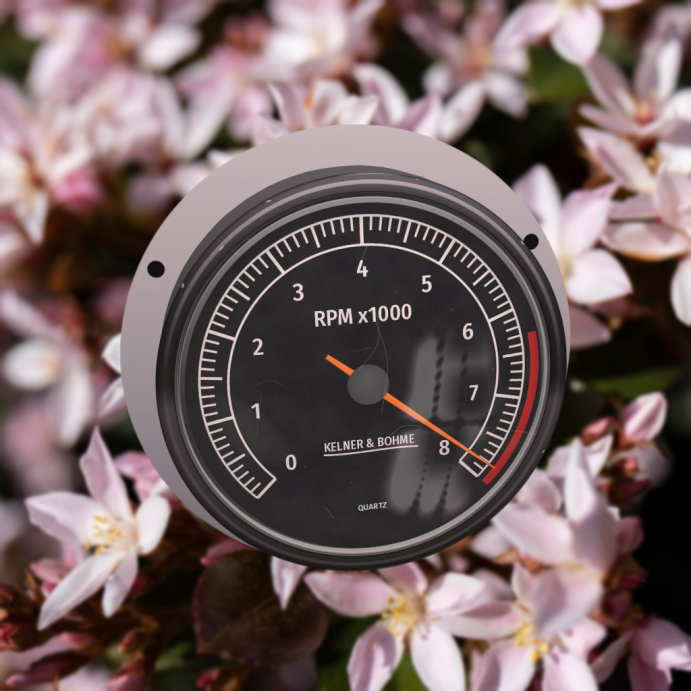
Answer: 7800 rpm
